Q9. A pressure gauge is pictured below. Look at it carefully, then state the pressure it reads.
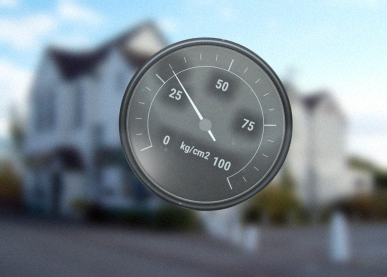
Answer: 30 kg/cm²
